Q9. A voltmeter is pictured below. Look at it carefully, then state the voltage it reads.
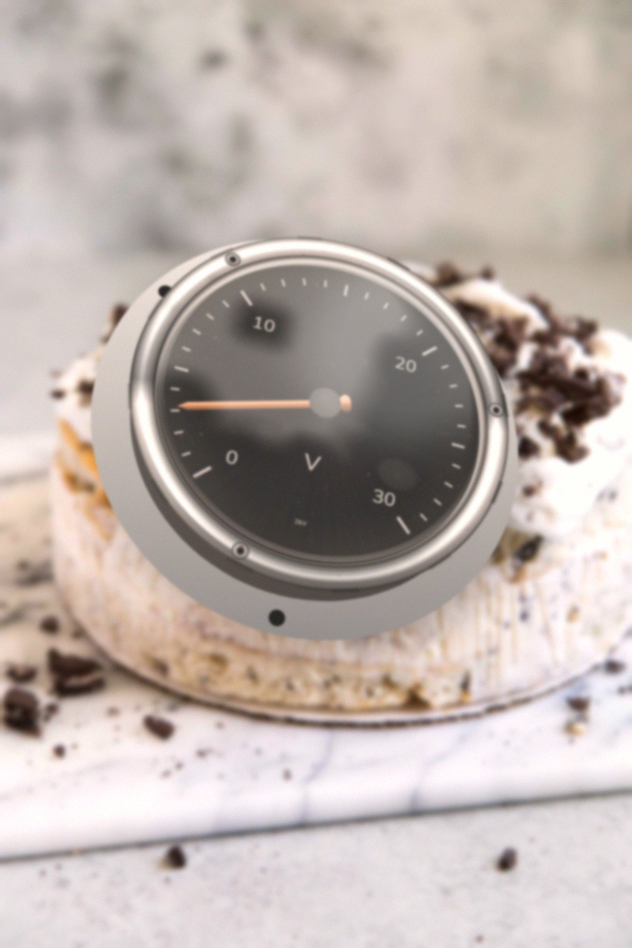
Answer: 3 V
